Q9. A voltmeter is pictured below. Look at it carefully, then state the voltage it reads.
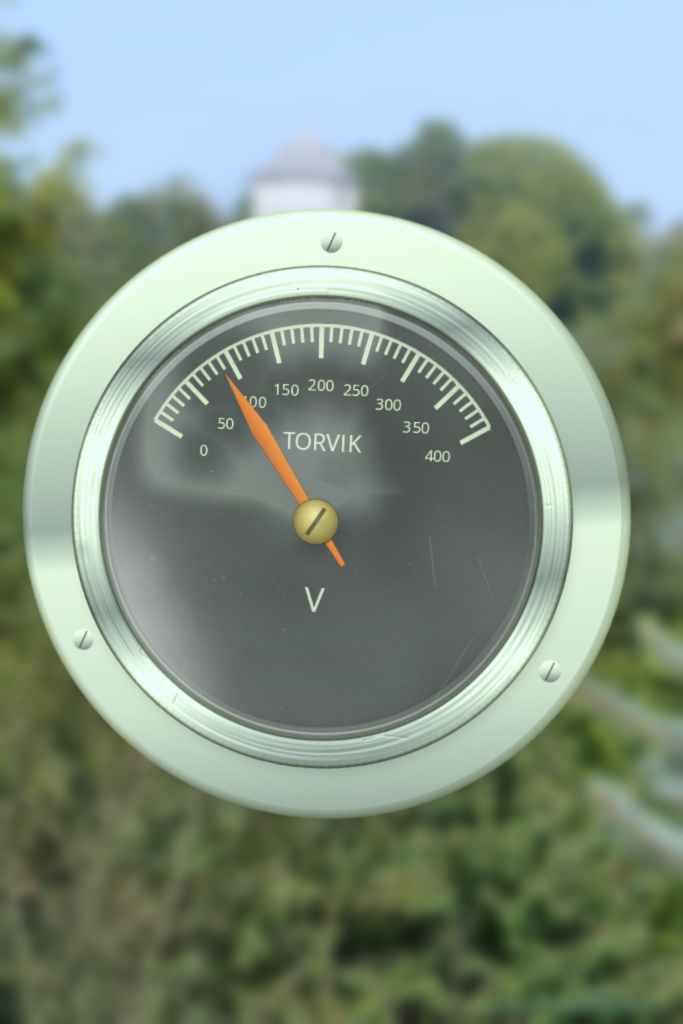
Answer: 90 V
